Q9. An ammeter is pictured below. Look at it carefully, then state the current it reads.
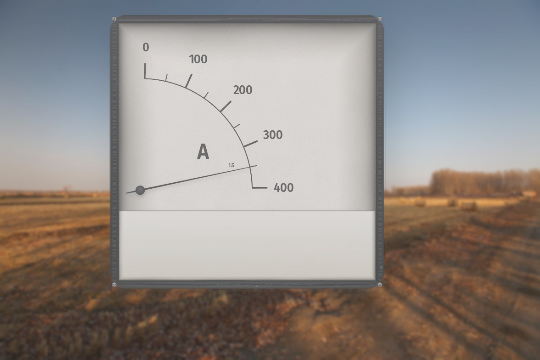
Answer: 350 A
